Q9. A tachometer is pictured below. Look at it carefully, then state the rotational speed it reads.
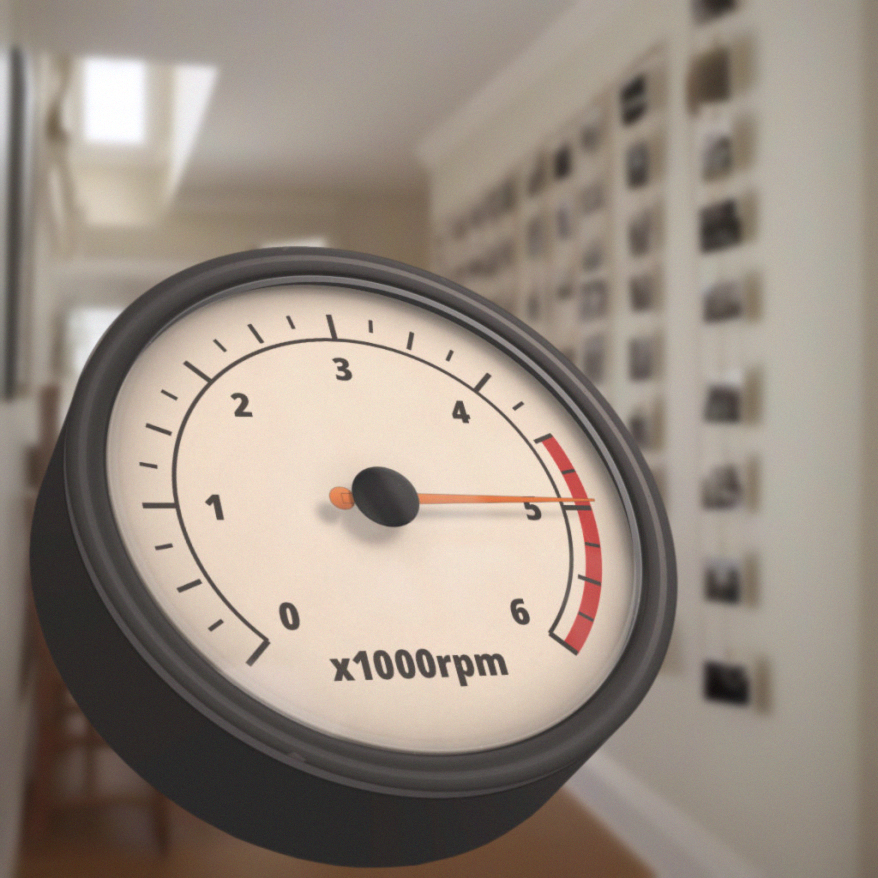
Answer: 5000 rpm
